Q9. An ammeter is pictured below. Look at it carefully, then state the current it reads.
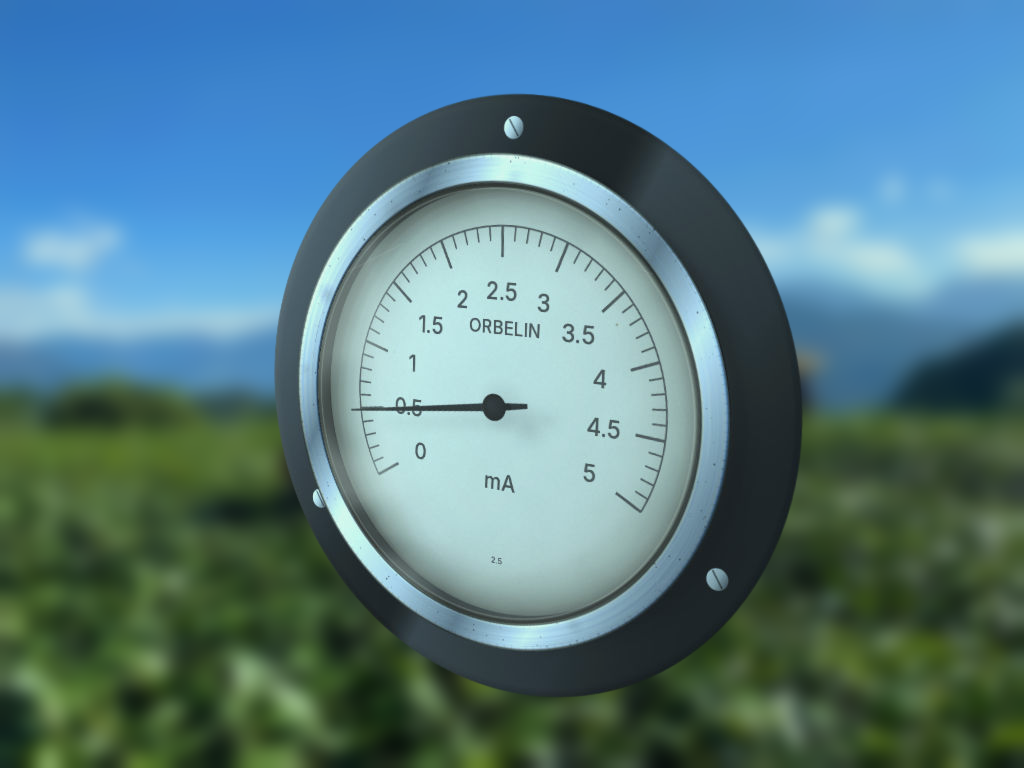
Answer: 0.5 mA
